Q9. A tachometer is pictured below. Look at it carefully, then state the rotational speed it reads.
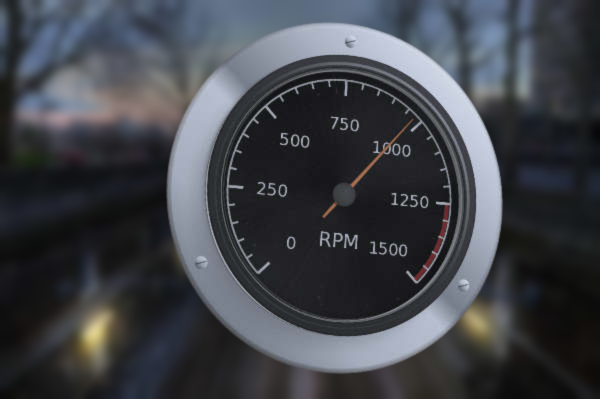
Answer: 975 rpm
